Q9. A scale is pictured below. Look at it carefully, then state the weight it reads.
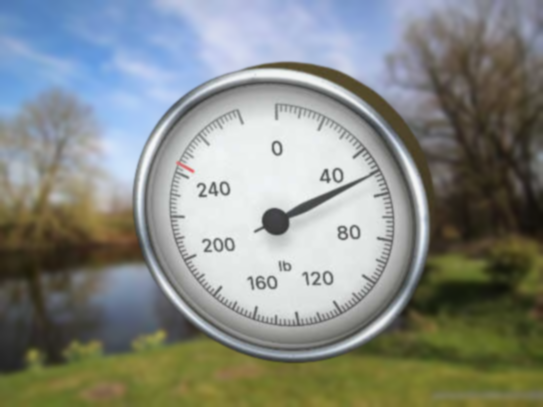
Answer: 50 lb
